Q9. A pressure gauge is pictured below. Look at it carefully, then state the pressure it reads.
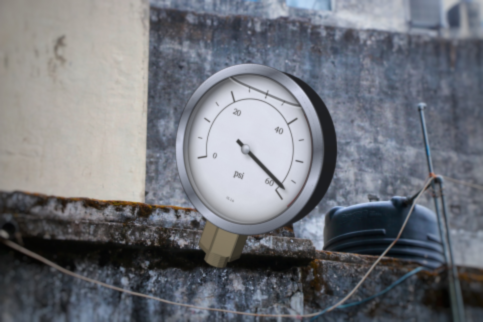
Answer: 57.5 psi
